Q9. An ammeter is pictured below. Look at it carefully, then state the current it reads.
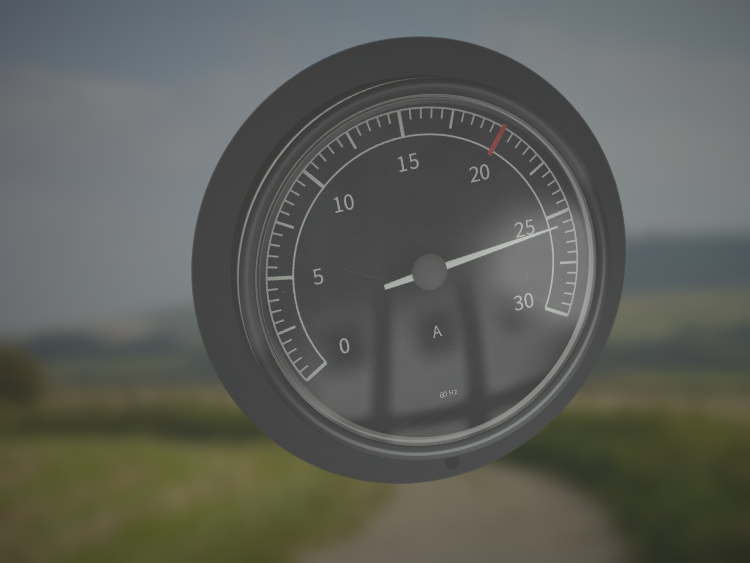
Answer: 25.5 A
